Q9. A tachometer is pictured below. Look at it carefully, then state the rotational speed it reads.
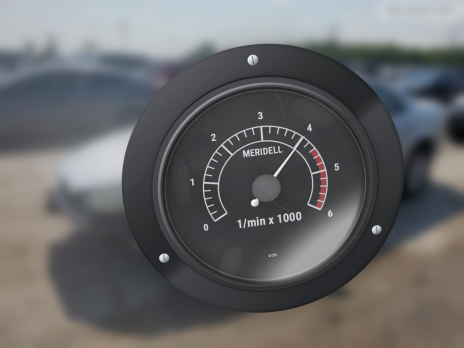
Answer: 4000 rpm
